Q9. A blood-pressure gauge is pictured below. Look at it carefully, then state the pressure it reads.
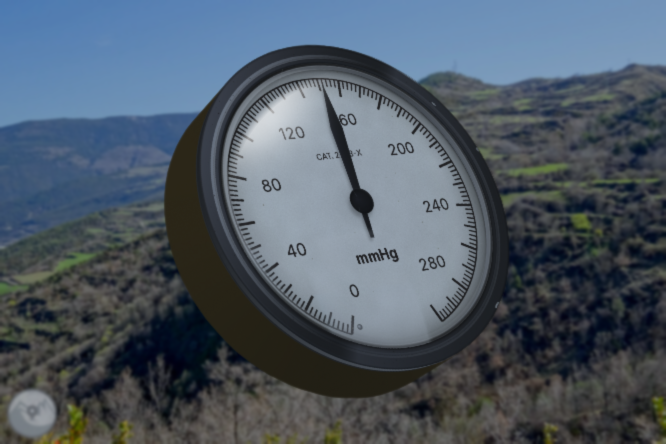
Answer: 150 mmHg
